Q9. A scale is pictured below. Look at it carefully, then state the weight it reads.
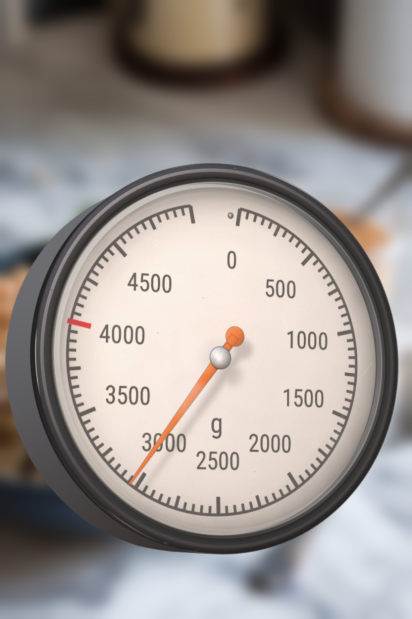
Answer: 3050 g
